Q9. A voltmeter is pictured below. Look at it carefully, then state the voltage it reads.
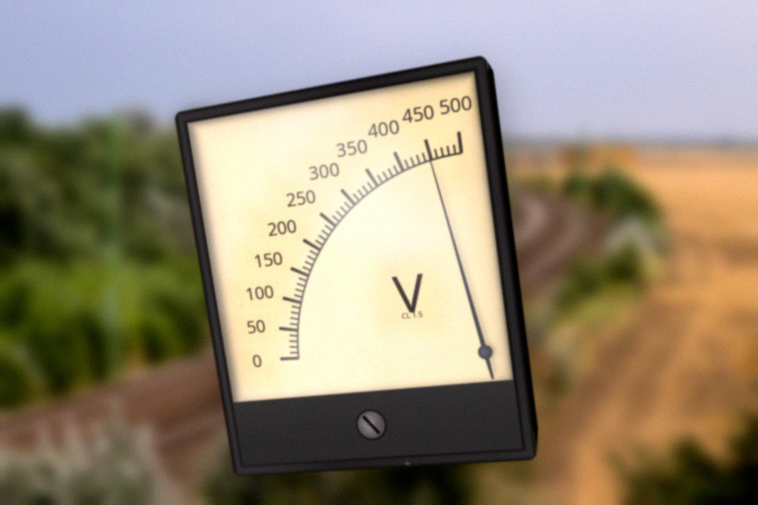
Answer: 450 V
